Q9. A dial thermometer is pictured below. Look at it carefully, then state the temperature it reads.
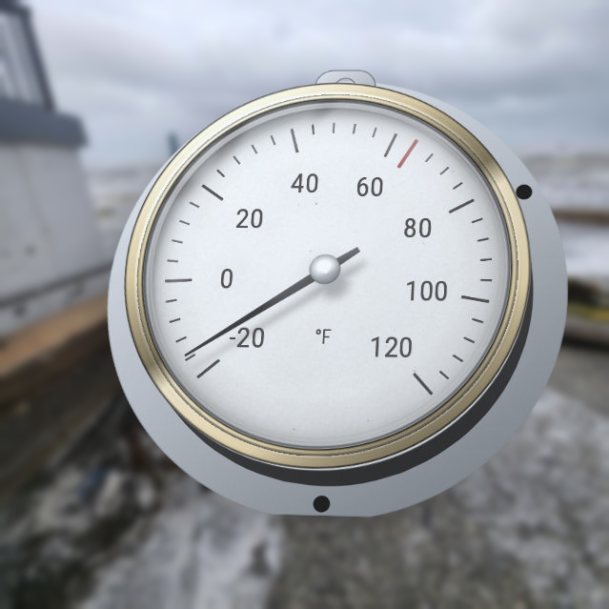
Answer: -16 °F
